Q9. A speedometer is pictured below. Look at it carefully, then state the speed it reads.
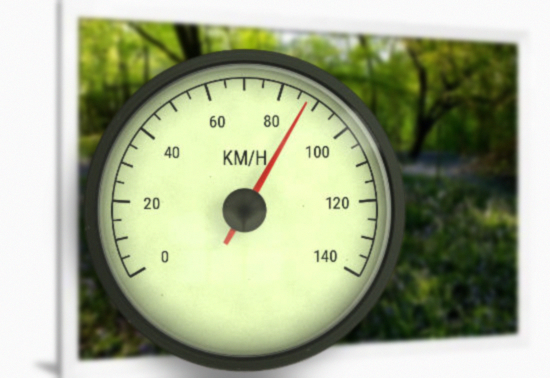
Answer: 87.5 km/h
